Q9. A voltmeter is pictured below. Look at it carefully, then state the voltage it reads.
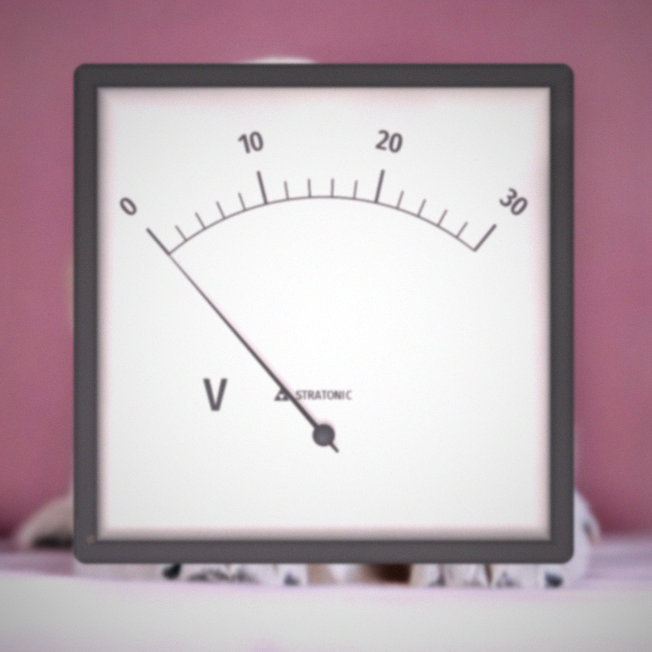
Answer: 0 V
